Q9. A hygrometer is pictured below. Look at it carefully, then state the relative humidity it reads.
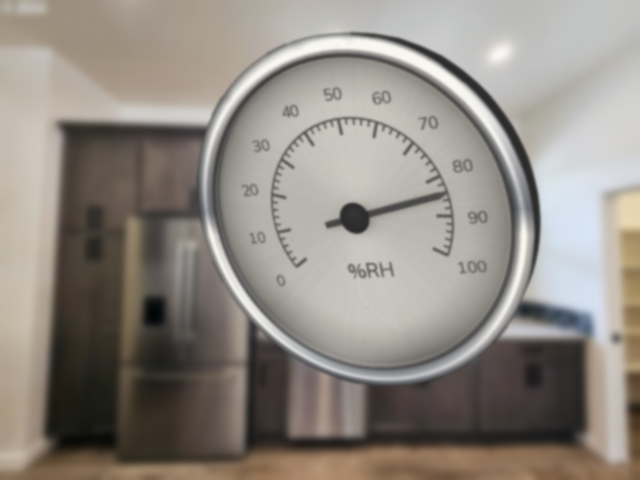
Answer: 84 %
